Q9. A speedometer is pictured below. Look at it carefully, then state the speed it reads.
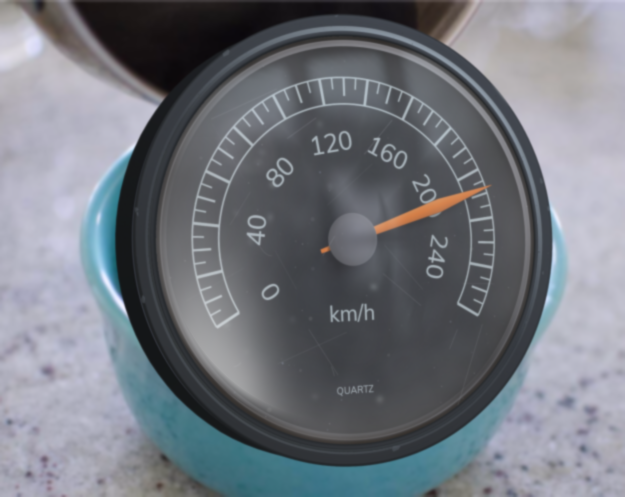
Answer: 207.5 km/h
